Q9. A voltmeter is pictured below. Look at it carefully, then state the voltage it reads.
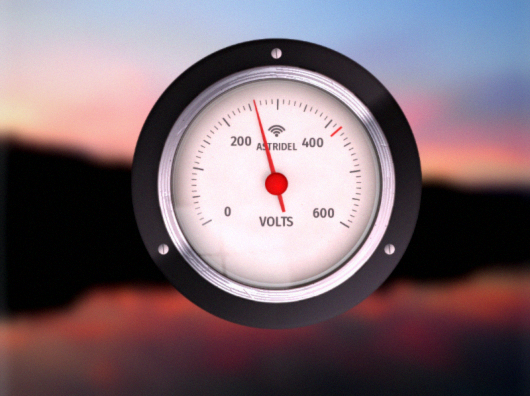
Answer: 260 V
